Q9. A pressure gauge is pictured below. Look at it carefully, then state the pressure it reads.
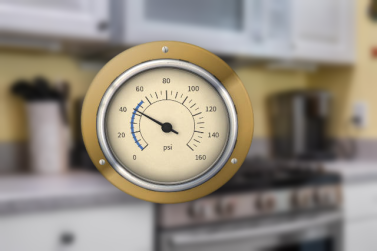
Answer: 45 psi
